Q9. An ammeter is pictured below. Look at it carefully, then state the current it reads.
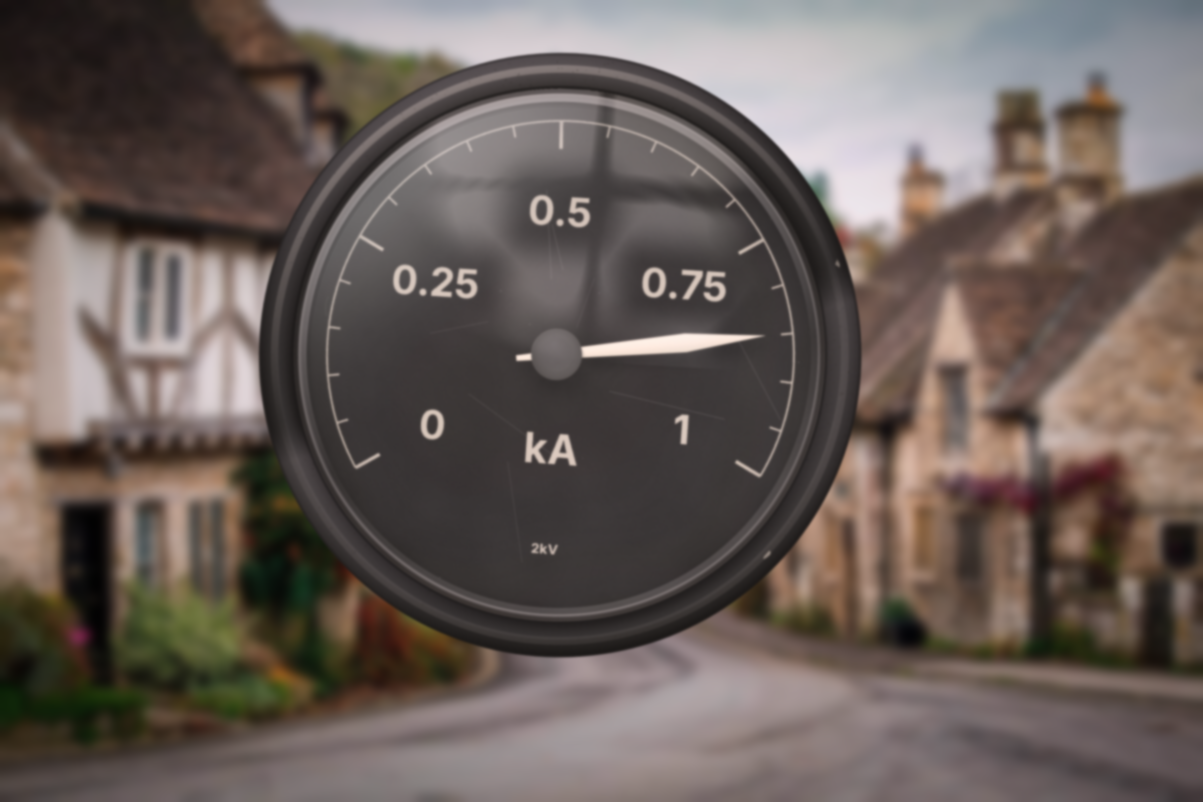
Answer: 0.85 kA
